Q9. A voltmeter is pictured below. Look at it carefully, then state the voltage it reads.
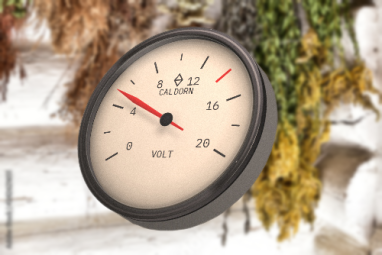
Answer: 5 V
